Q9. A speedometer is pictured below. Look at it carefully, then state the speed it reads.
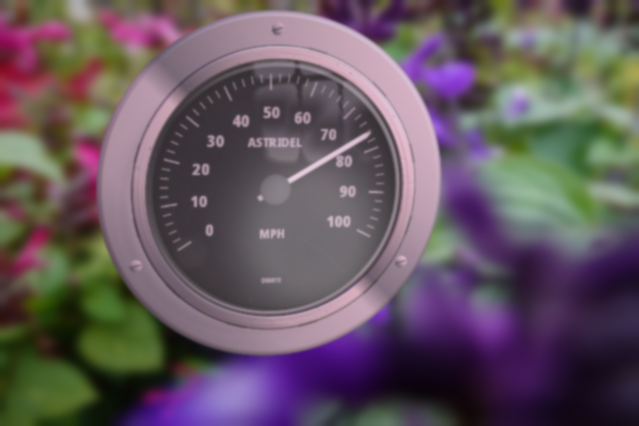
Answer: 76 mph
